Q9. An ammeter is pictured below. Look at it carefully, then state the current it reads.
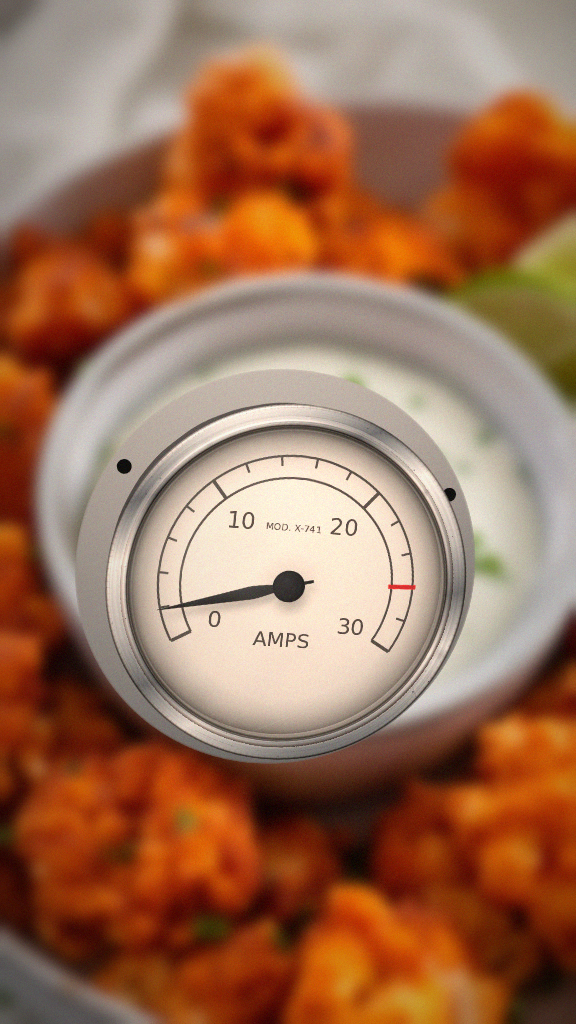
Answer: 2 A
